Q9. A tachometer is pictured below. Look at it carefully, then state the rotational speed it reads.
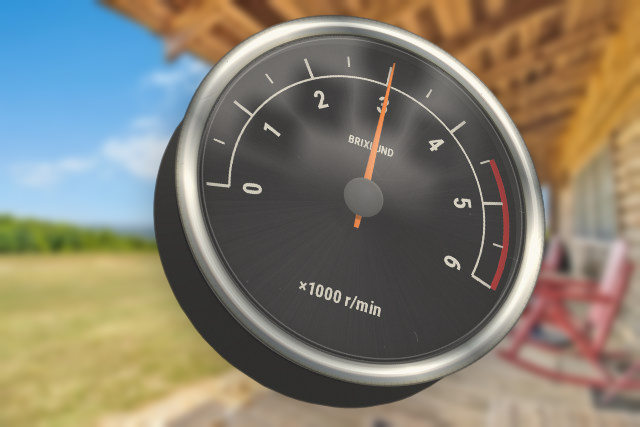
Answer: 3000 rpm
